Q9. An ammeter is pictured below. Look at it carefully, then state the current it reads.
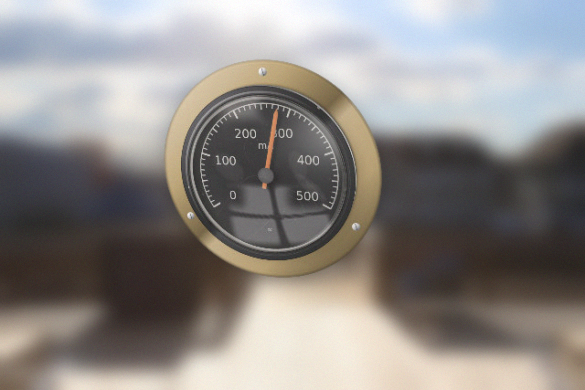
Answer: 280 mA
